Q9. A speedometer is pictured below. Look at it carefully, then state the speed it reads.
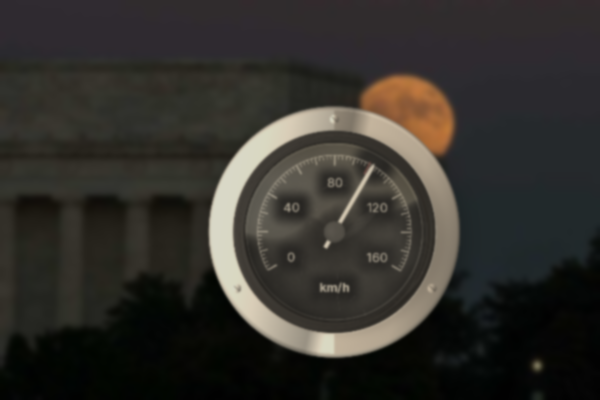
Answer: 100 km/h
